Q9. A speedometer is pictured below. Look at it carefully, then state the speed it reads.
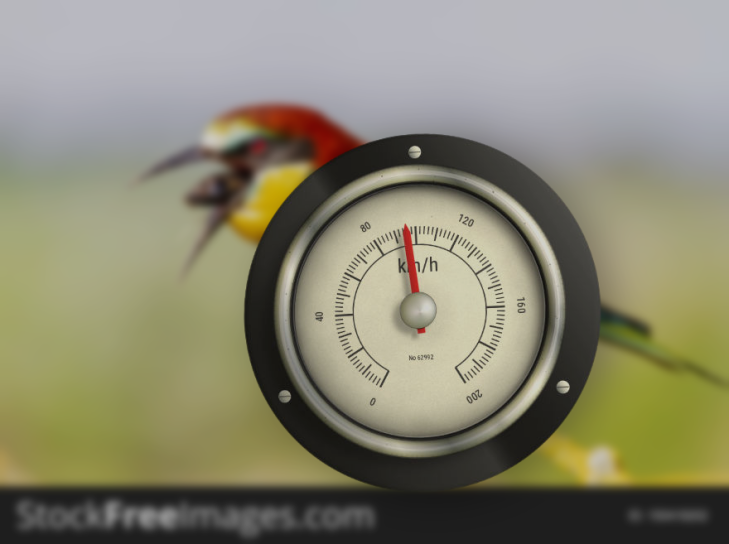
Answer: 96 km/h
